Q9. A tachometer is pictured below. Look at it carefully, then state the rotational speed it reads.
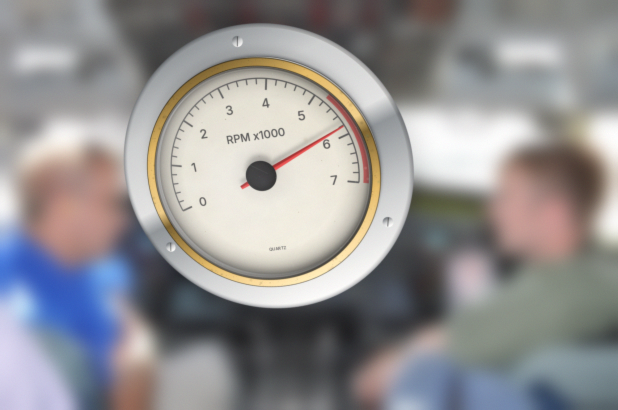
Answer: 5800 rpm
